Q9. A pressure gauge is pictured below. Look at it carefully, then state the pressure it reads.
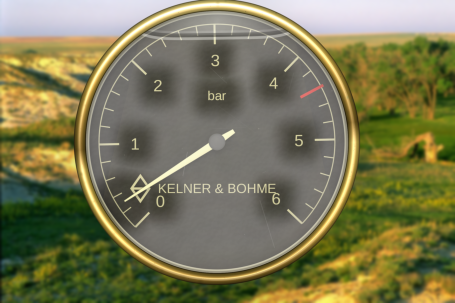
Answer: 0.3 bar
